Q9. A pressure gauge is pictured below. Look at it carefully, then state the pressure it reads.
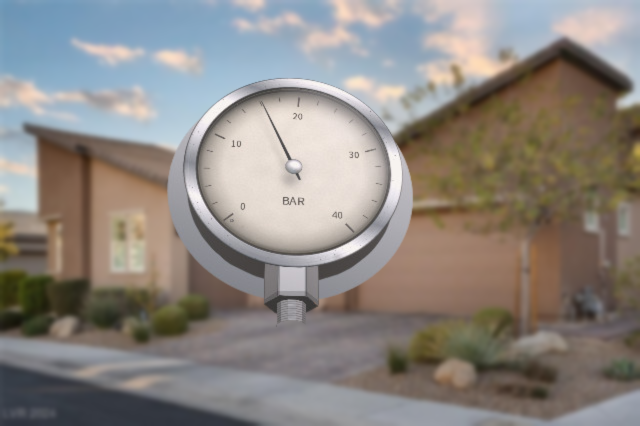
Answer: 16 bar
